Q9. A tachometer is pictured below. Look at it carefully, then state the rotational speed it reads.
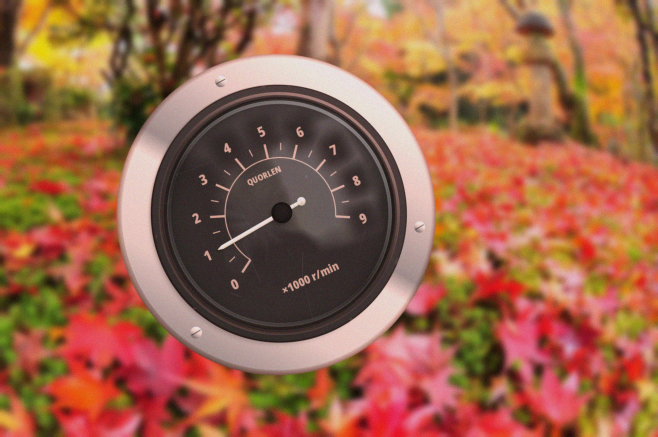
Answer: 1000 rpm
